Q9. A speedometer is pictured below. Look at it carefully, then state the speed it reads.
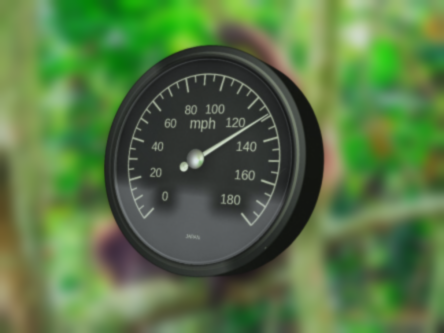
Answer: 130 mph
